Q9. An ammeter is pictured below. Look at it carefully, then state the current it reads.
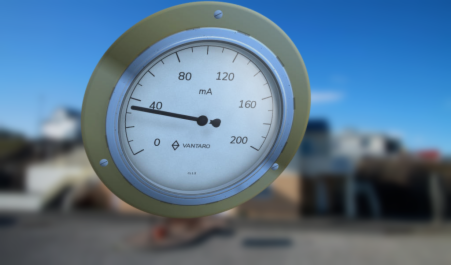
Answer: 35 mA
